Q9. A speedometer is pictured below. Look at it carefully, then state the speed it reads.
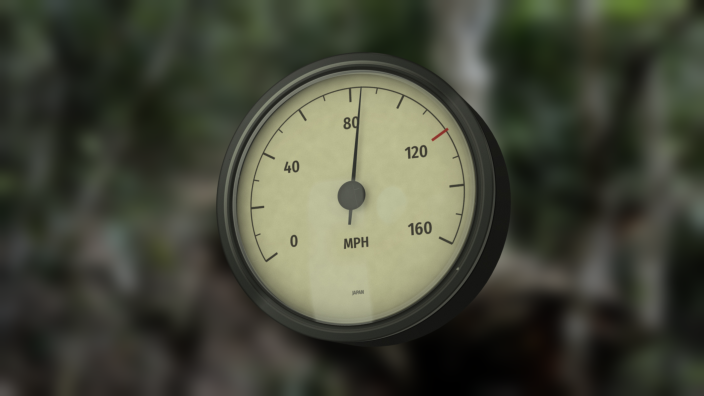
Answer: 85 mph
